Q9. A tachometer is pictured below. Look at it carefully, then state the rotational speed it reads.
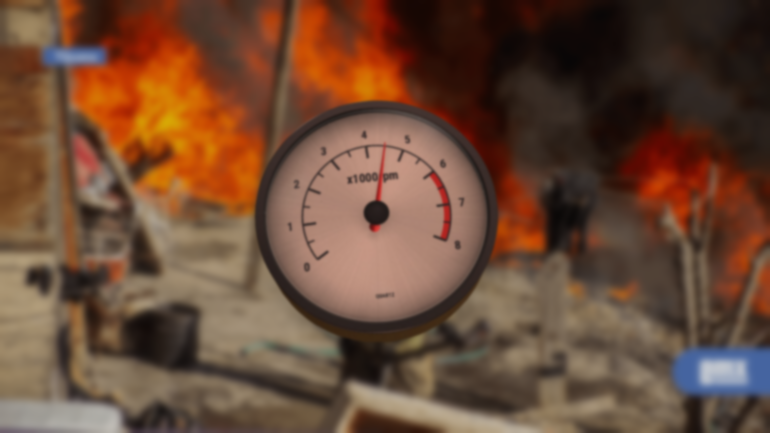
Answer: 4500 rpm
